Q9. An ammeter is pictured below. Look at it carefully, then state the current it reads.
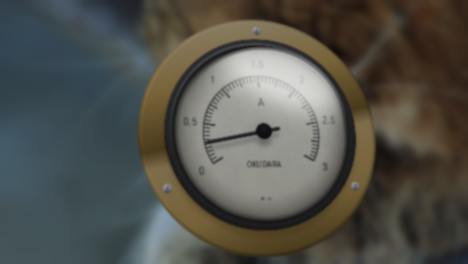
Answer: 0.25 A
